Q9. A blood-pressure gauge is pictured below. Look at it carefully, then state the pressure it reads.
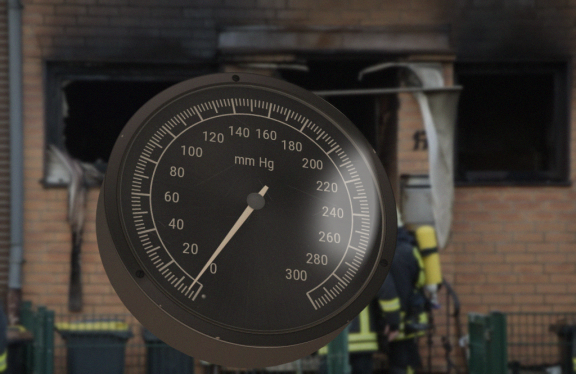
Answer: 4 mmHg
